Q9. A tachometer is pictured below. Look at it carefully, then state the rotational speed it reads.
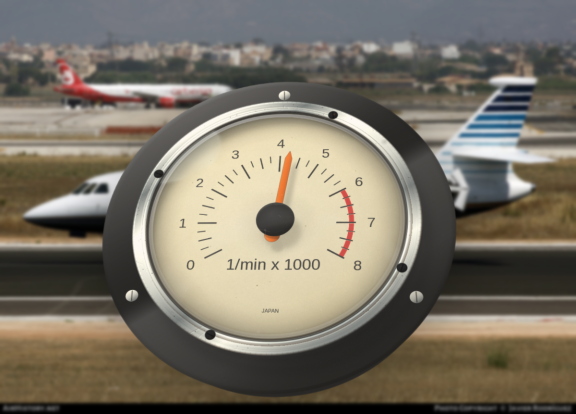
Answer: 4250 rpm
